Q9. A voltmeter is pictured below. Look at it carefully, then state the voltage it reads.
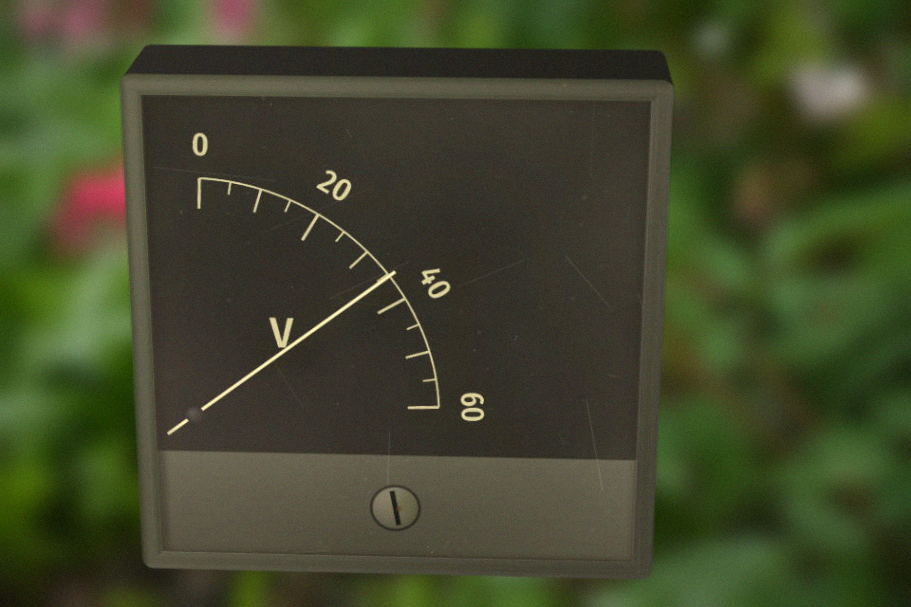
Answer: 35 V
